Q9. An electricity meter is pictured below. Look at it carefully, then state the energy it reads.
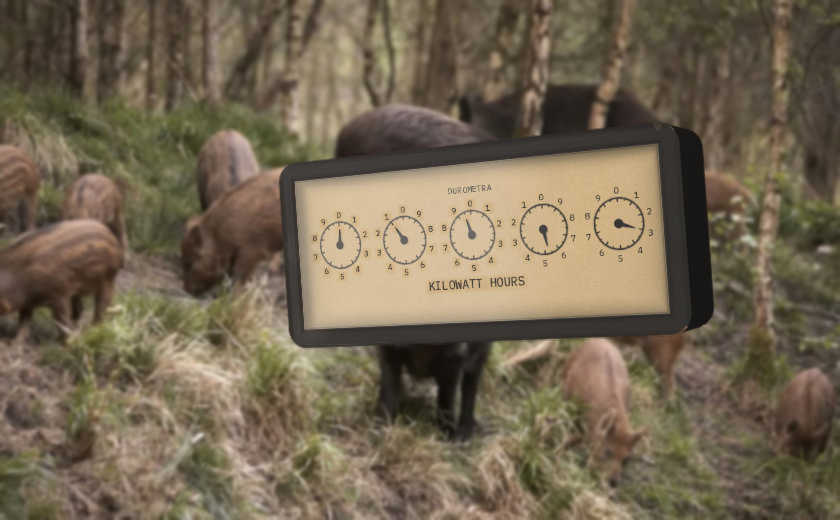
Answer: 953 kWh
